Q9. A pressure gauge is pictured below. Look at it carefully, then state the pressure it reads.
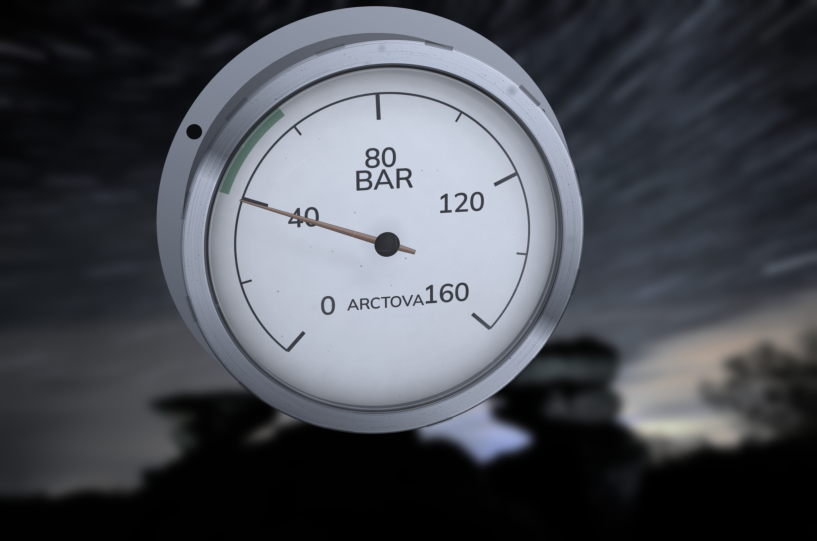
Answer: 40 bar
